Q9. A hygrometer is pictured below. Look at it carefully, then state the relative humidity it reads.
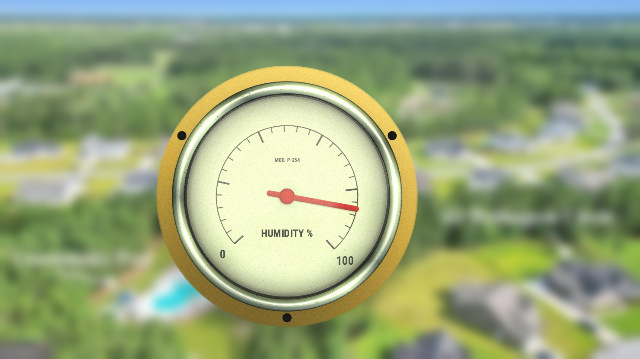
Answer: 86 %
